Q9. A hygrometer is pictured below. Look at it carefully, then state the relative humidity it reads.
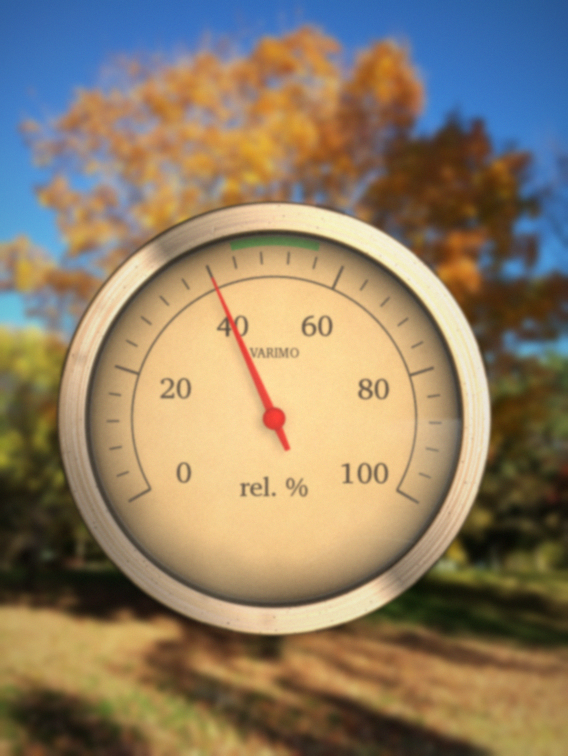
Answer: 40 %
